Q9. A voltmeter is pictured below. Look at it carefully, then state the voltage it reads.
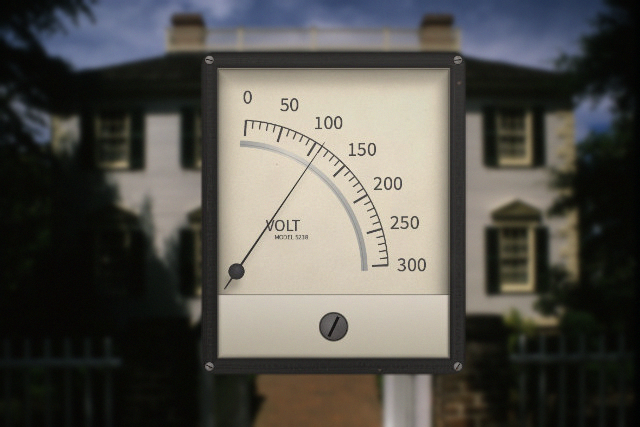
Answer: 110 V
